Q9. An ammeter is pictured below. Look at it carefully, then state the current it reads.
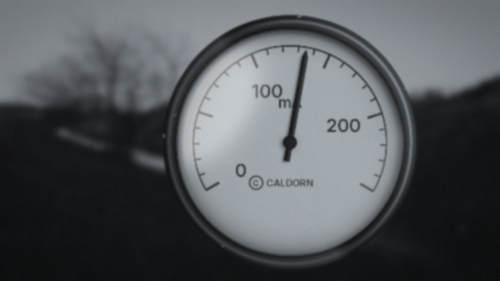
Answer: 135 mA
